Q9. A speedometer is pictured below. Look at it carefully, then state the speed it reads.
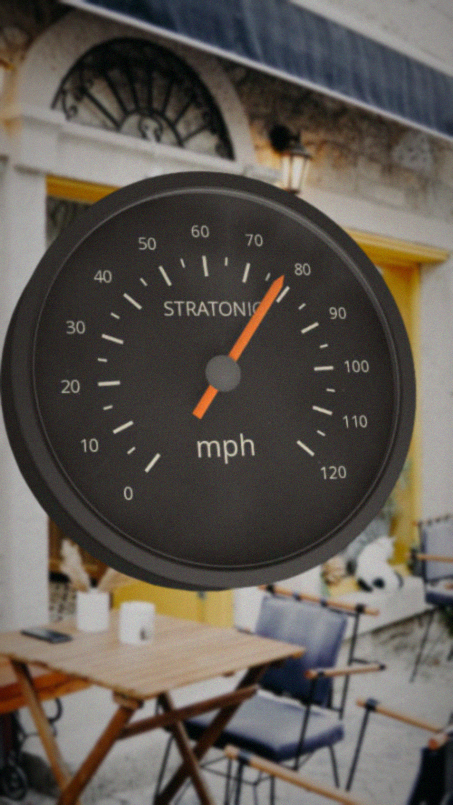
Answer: 77.5 mph
